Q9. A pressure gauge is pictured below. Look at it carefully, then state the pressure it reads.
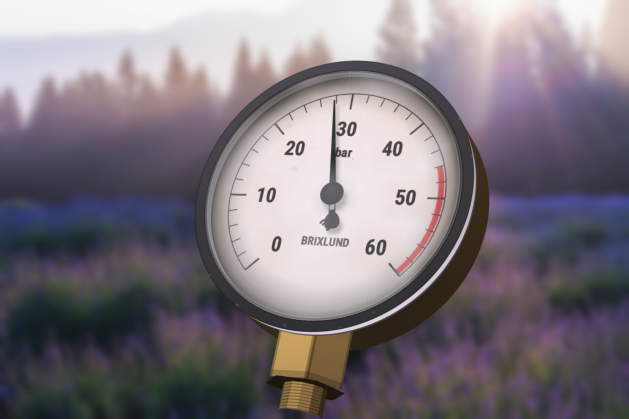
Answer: 28 bar
